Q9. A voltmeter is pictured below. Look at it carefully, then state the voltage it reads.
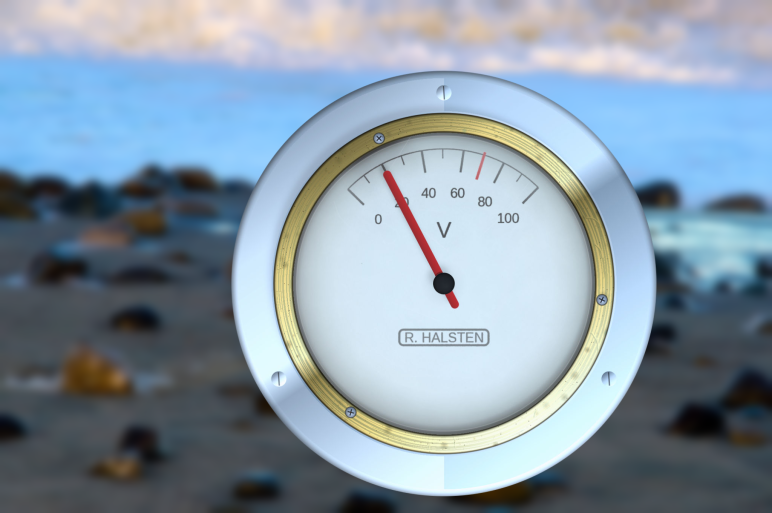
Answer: 20 V
